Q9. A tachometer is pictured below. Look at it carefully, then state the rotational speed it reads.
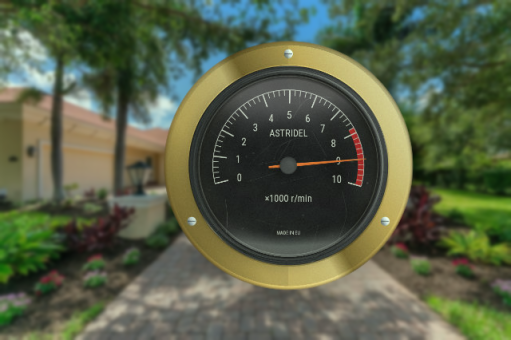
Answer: 9000 rpm
